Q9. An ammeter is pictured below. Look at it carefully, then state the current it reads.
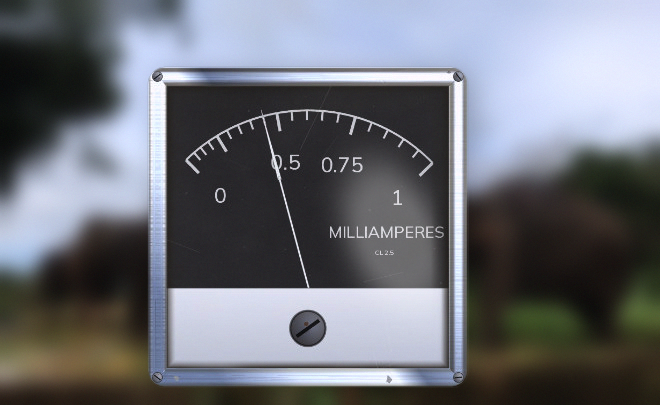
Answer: 0.45 mA
